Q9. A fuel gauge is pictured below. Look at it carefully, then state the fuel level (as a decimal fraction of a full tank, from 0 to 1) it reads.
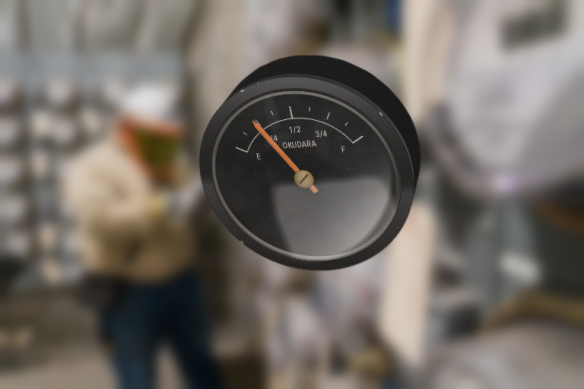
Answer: 0.25
